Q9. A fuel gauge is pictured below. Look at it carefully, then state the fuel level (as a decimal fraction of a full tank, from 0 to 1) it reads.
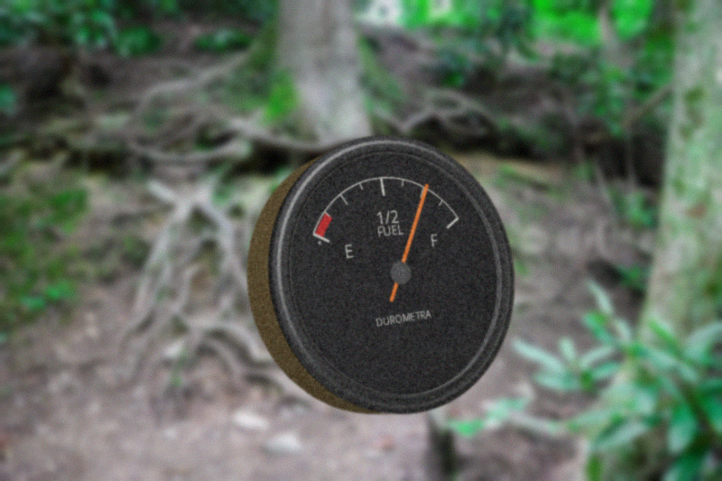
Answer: 0.75
